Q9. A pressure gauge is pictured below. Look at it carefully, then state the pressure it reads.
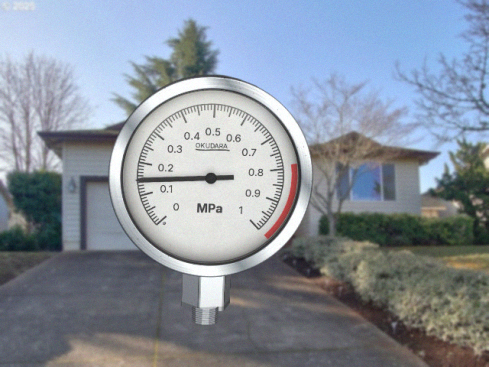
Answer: 0.15 MPa
